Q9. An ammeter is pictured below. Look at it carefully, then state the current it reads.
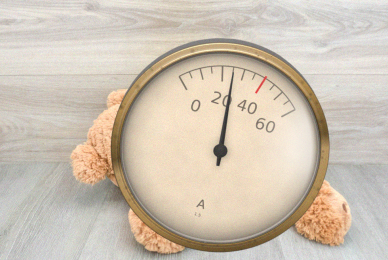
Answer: 25 A
